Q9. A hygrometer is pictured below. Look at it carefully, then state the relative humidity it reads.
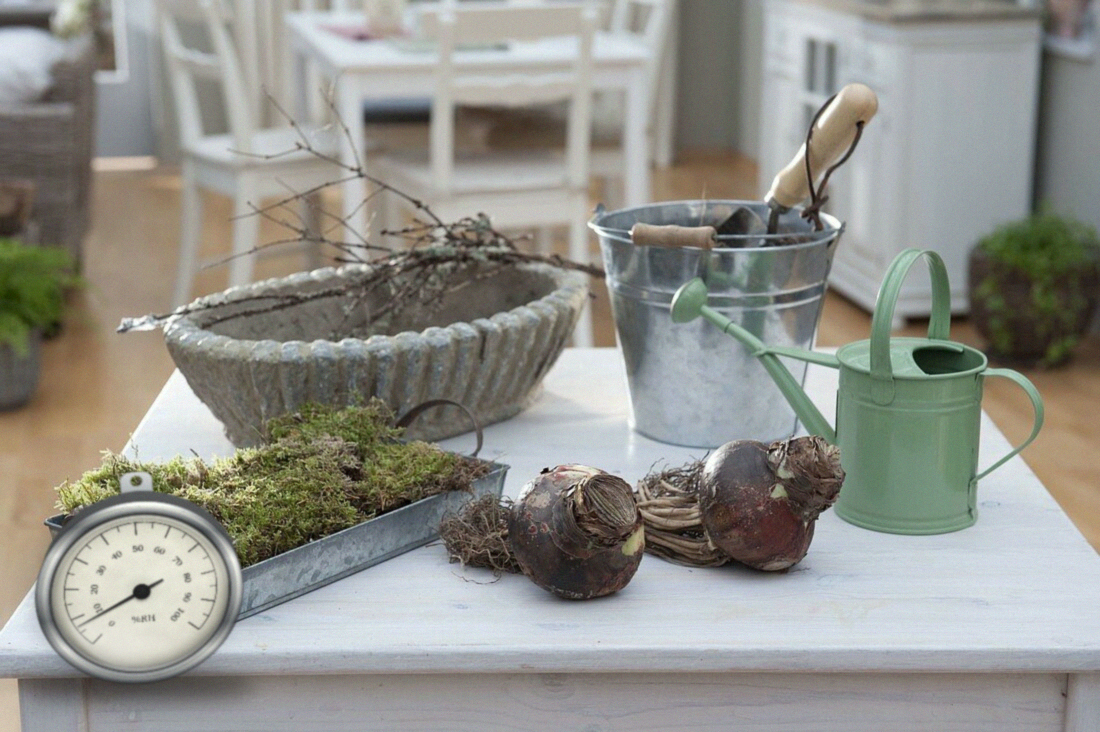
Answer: 7.5 %
